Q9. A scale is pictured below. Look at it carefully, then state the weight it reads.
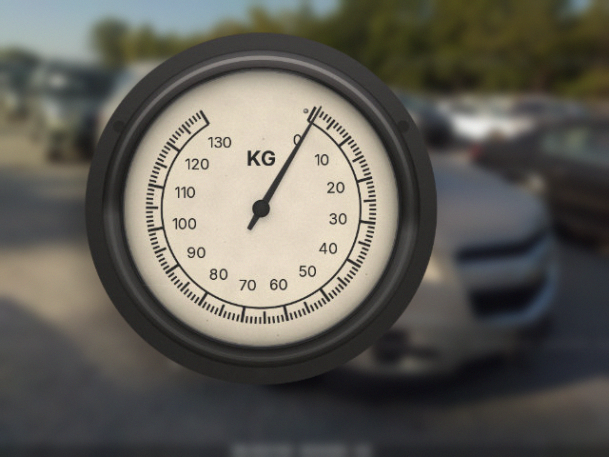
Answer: 1 kg
